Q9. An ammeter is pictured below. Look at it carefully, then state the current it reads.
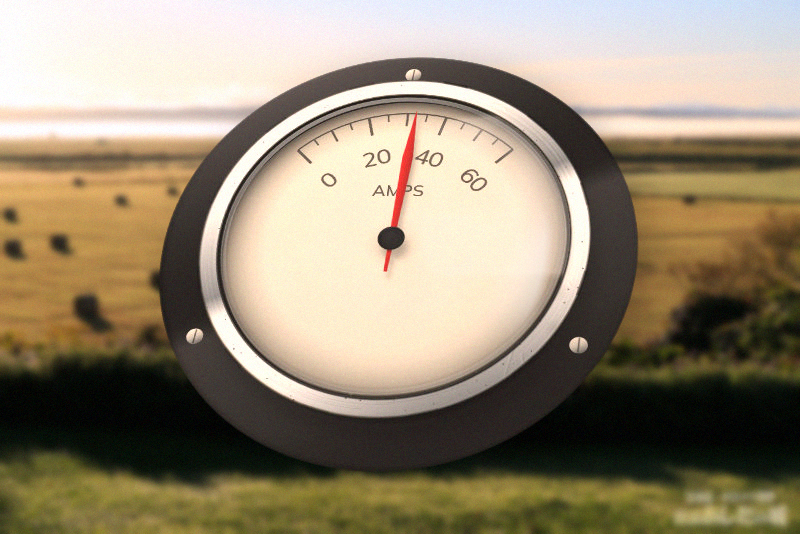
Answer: 32.5 A
